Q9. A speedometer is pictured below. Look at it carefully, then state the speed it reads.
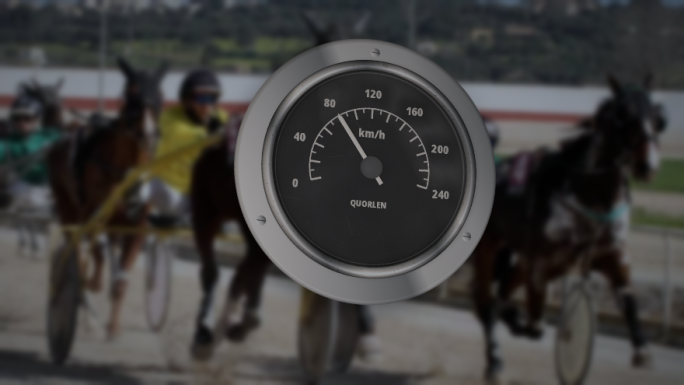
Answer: 80 km/h
